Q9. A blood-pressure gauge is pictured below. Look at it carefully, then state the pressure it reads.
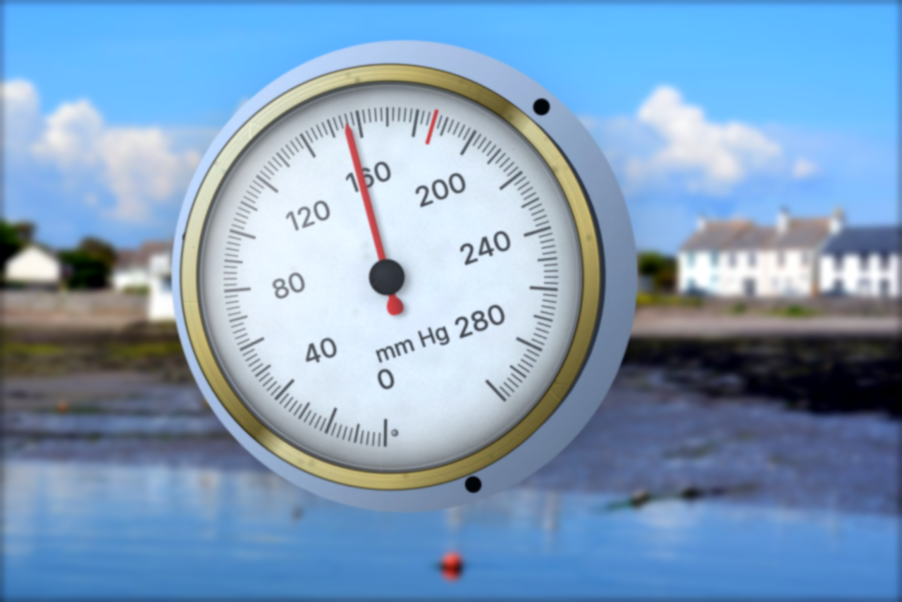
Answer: 156 mmHg
